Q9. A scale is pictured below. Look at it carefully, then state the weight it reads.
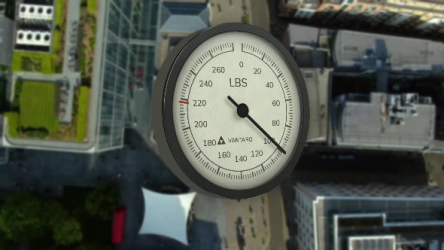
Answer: 100 lb
